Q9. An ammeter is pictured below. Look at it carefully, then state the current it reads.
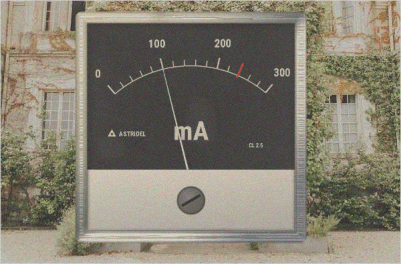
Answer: 100 mA
